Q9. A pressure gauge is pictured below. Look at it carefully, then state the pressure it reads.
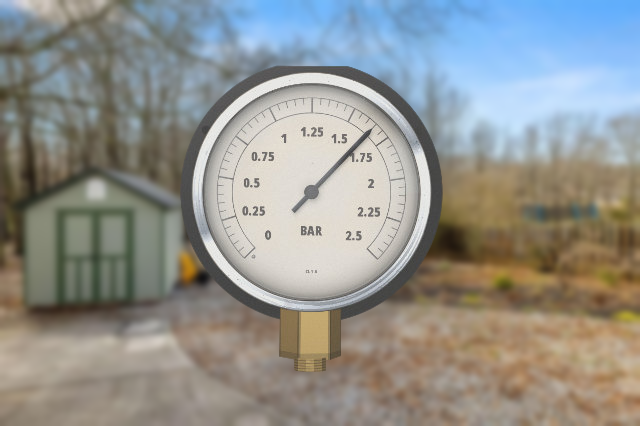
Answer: 1.65 bar
